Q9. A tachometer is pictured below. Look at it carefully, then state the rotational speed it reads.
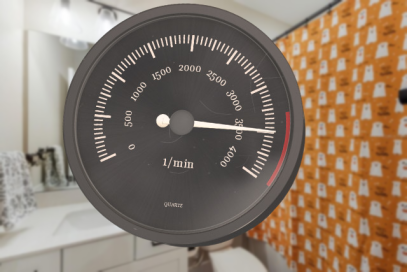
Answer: 3500 rpm
